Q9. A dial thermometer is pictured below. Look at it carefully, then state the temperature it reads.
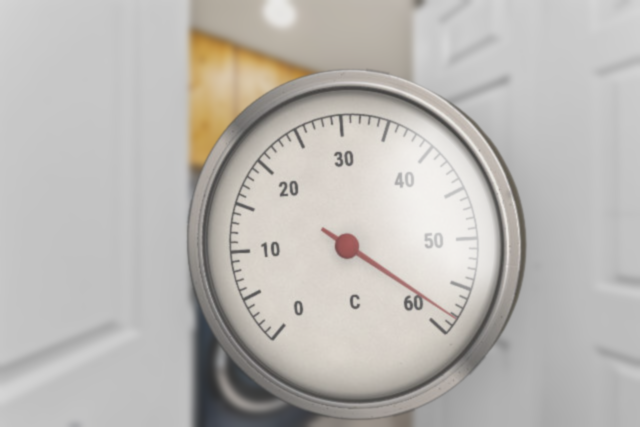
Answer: 58 °C
